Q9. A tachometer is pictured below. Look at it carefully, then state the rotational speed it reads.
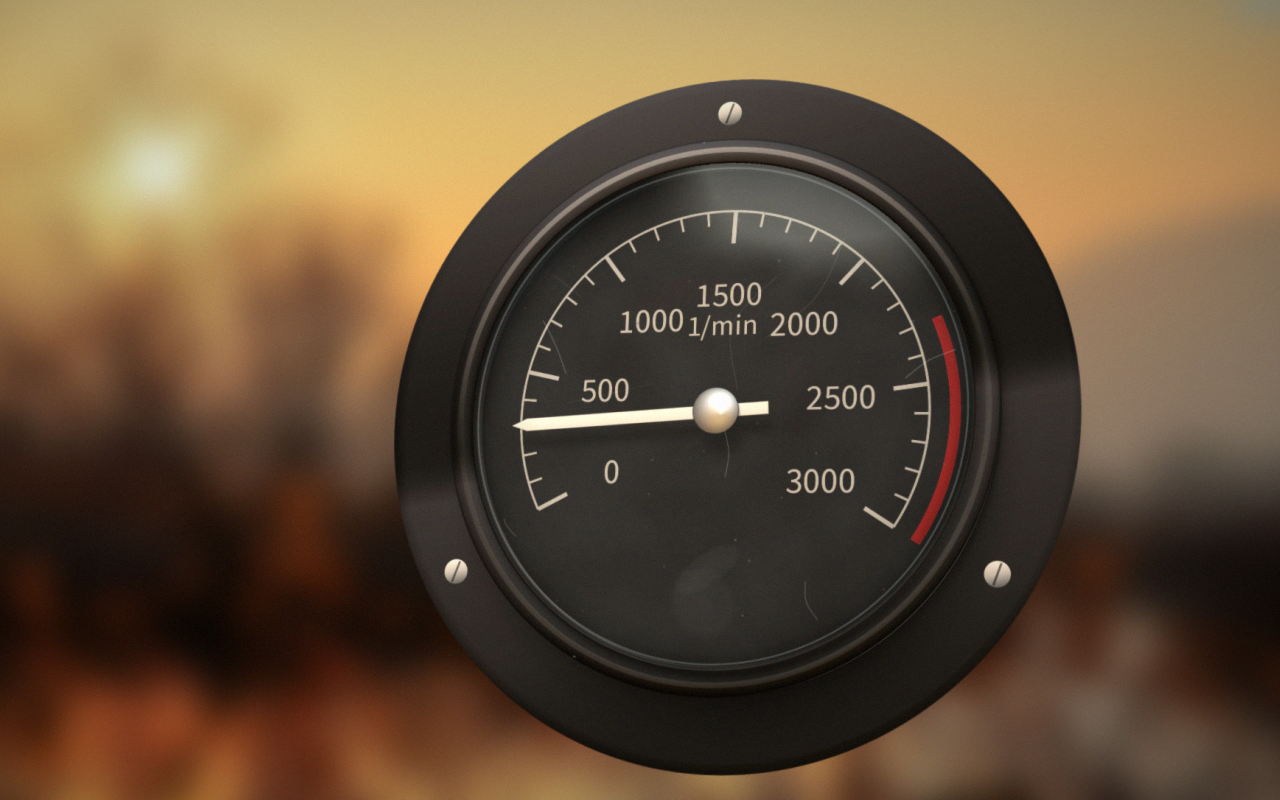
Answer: 300 rpm
